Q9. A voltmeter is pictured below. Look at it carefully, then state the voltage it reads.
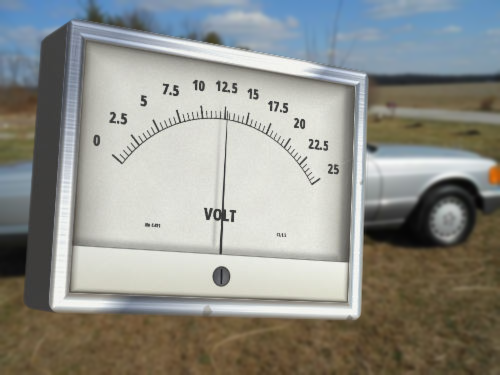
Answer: 12.5 V
